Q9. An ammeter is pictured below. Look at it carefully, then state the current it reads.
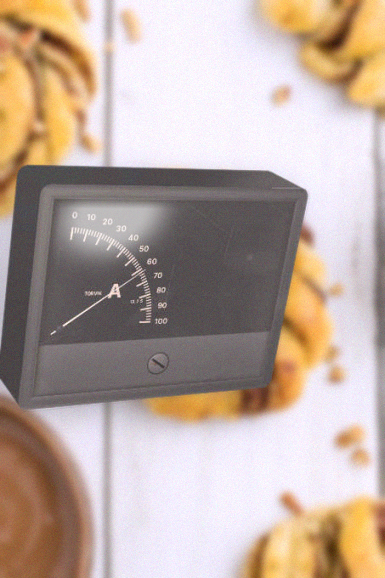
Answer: 60 A
